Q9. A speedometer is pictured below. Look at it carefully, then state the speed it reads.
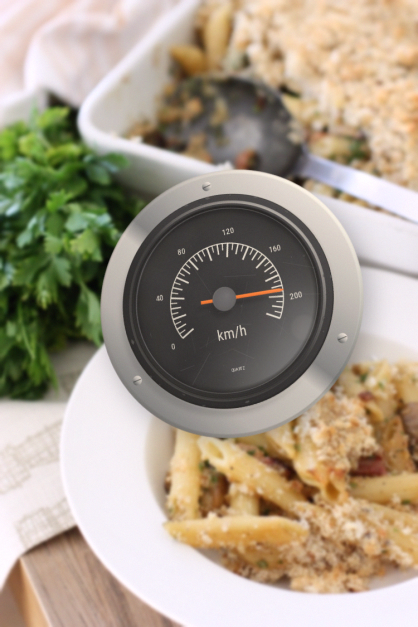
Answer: 195 km/h
